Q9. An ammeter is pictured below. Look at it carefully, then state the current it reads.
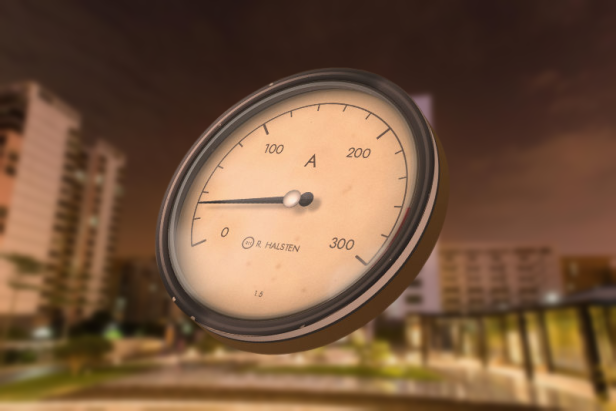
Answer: 30 A
